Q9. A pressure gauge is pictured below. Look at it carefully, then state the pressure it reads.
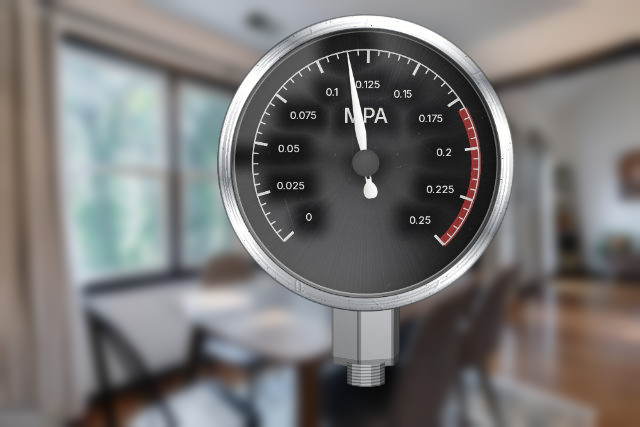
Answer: 0.115 MPa
